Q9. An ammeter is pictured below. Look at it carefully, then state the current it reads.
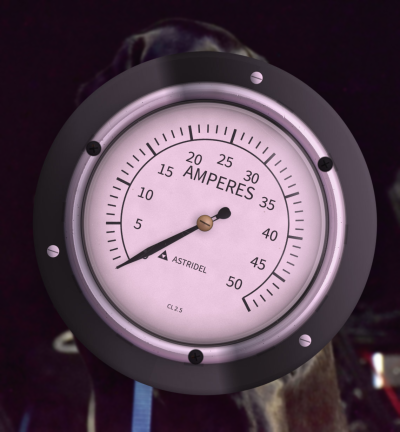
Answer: 0 A
